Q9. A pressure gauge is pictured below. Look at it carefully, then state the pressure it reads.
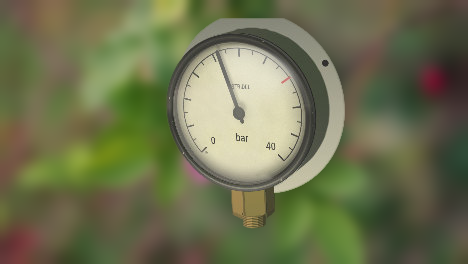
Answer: 17 bar
